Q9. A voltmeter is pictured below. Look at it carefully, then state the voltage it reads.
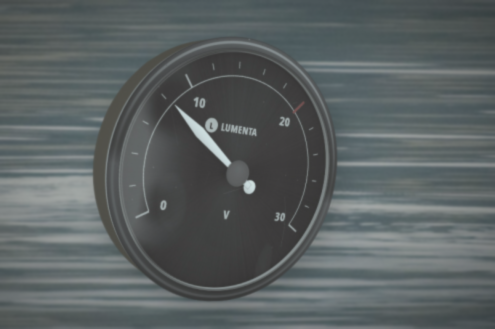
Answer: 8 V
